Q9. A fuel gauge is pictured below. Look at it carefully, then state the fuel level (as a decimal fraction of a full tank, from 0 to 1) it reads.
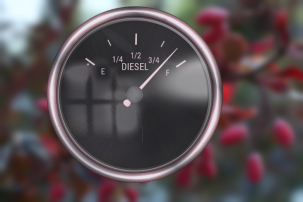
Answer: 0.875
